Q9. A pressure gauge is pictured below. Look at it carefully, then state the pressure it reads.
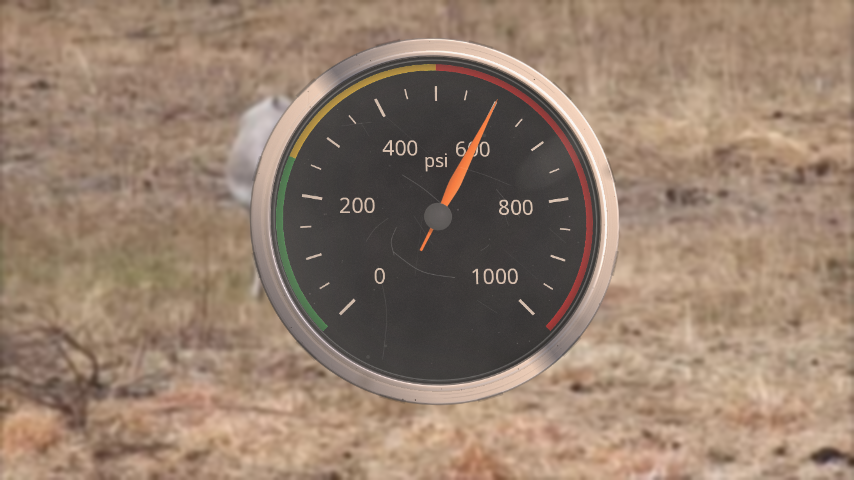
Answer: 600 psi
